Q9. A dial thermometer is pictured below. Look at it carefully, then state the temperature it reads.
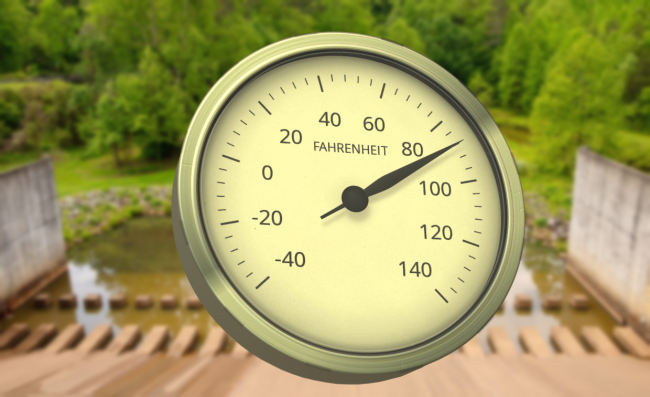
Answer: 88 °F
